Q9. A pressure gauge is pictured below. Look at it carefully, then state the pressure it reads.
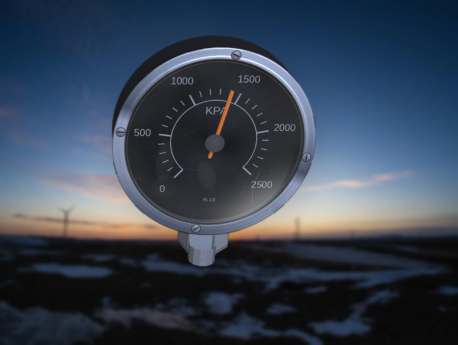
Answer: 1400 kPa
